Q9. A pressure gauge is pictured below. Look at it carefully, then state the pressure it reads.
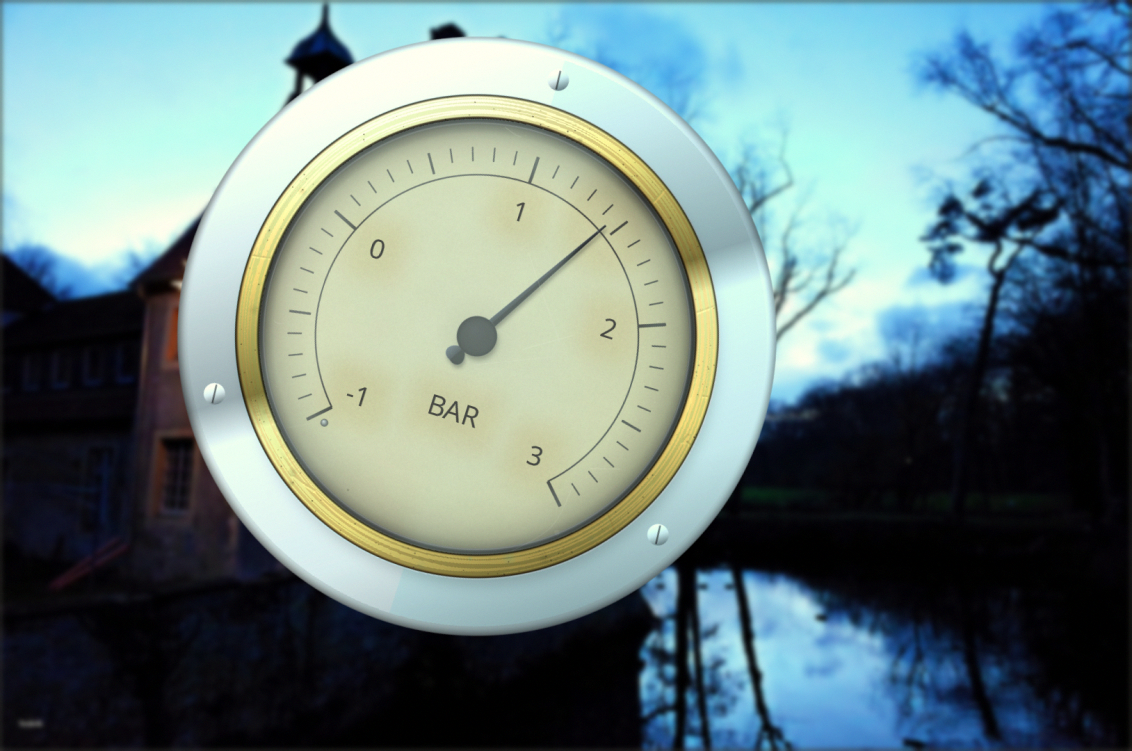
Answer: 1.45 bar
